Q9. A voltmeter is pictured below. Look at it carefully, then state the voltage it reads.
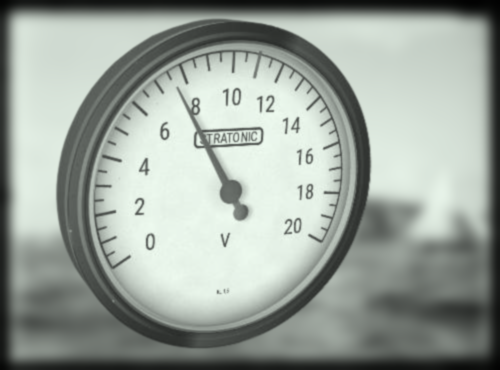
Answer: 7.5 V
